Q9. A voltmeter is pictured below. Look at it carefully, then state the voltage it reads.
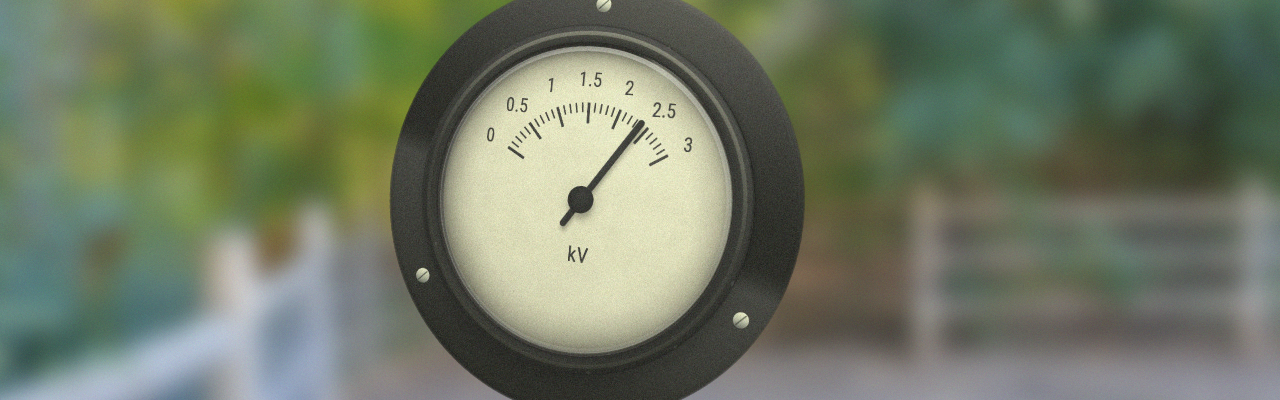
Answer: 2.4 kV
